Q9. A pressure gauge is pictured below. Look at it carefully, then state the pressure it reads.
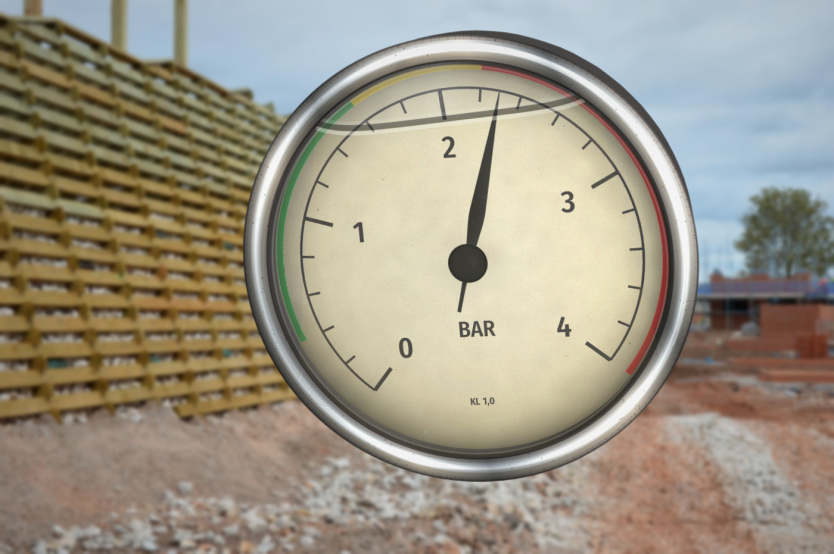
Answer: 2.3 bar
